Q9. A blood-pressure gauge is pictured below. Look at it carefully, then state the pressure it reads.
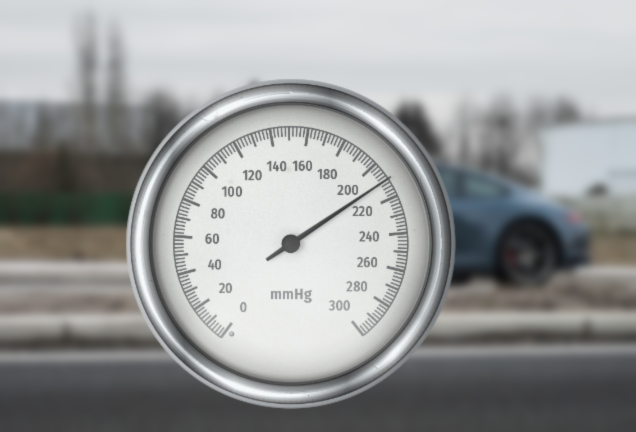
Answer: 210 mmHg
